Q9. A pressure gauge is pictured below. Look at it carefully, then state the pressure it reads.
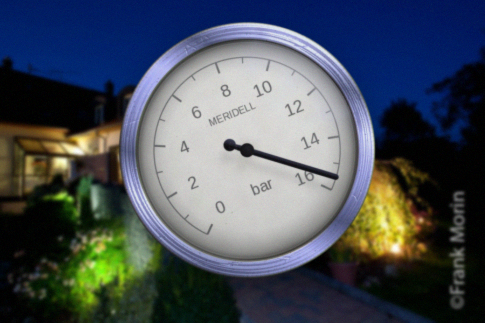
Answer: 15.5 bar
